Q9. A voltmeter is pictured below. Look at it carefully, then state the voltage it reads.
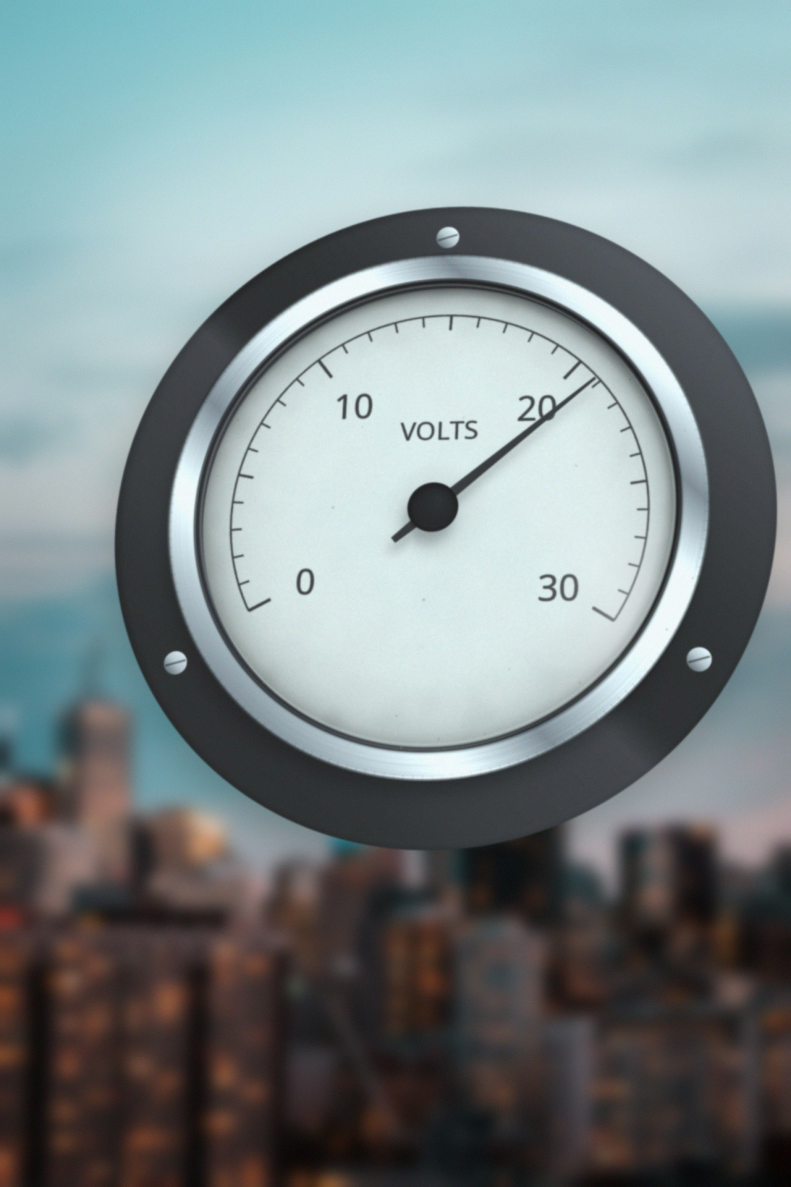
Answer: 21 V
